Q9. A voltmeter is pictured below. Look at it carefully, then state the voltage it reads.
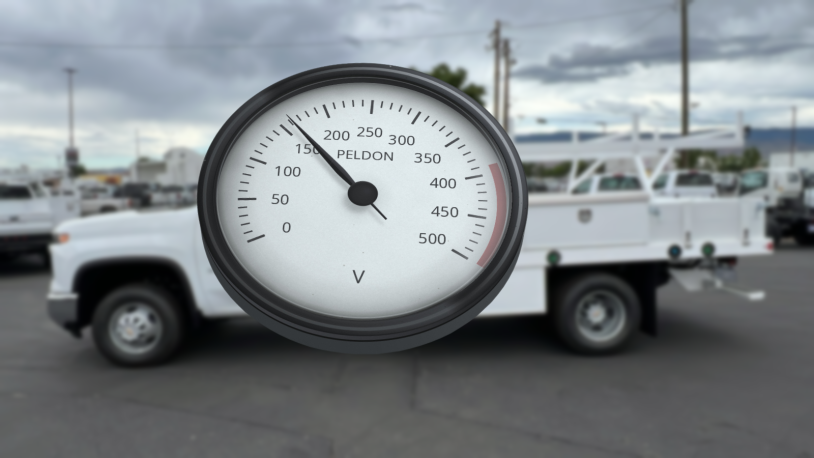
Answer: 160 V
